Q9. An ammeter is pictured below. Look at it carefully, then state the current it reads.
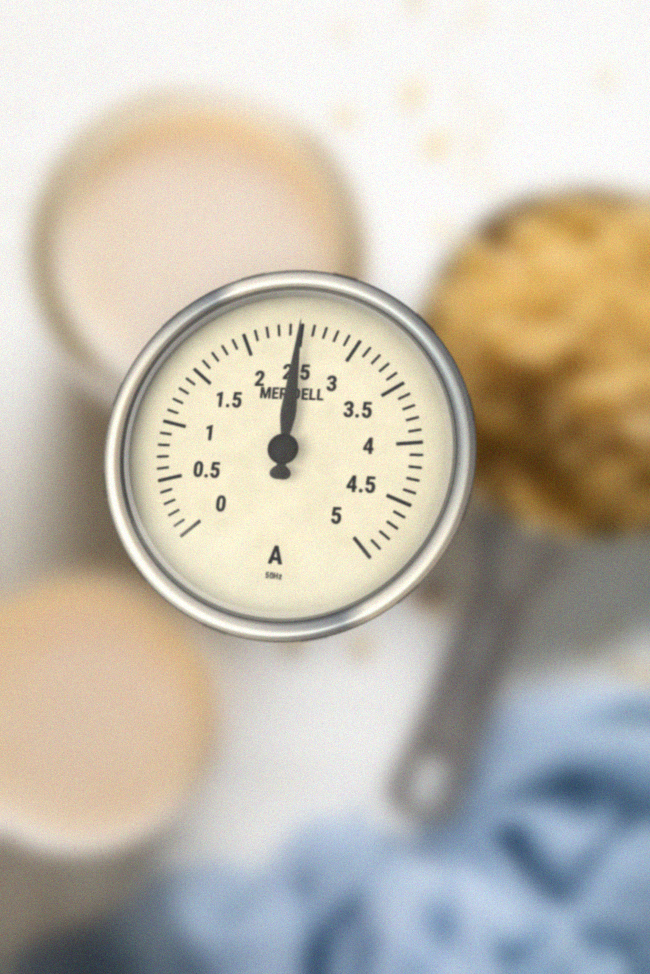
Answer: 2.5 A
